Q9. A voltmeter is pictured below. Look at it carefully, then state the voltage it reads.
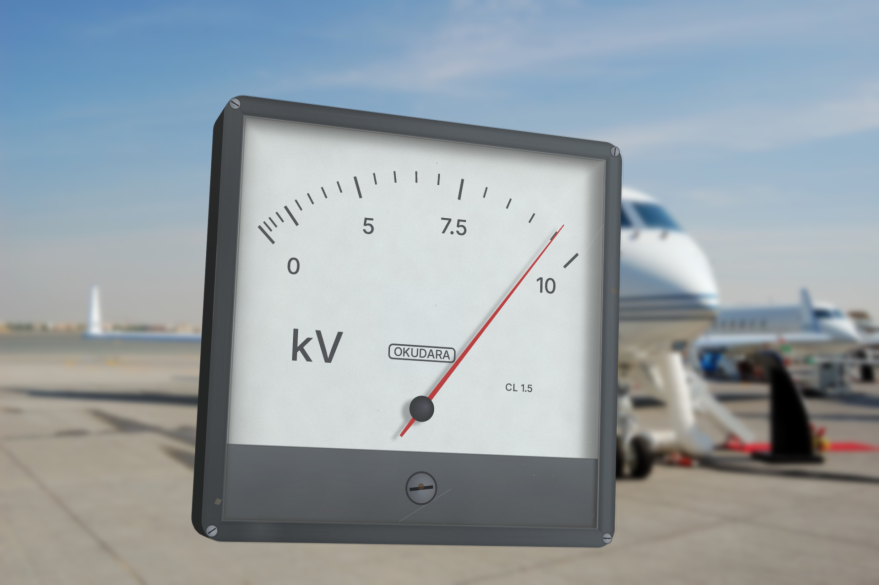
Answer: 9.5 kV
